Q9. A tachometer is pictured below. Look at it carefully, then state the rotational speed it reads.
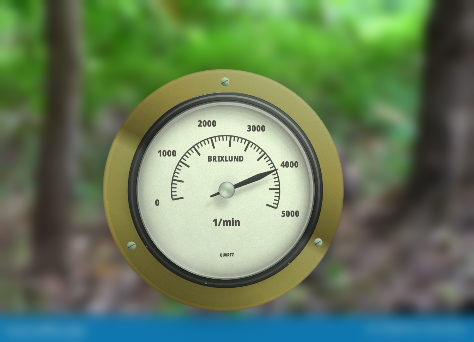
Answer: 4000 rpm
